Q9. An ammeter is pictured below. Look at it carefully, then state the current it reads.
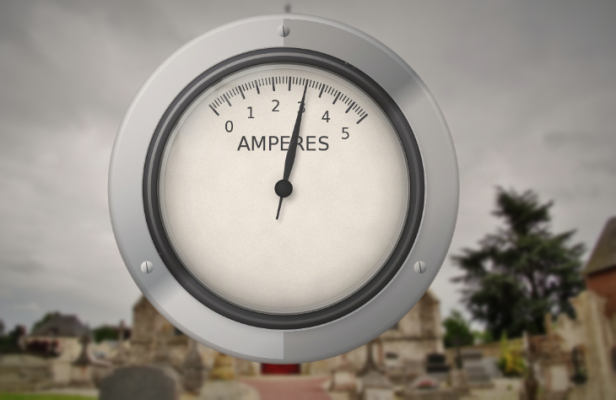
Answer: 3 A
